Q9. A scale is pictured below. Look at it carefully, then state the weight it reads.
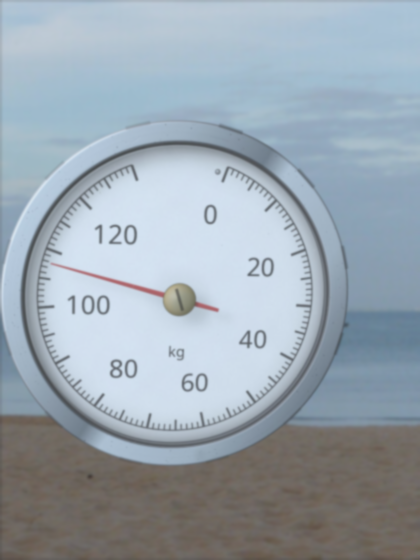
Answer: 108 kg
